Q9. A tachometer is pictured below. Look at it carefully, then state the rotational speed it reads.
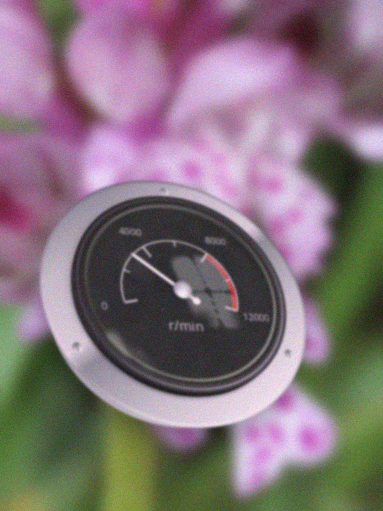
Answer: 3000 rpm
